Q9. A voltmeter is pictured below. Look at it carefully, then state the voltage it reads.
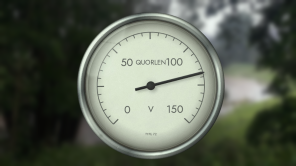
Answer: 117.5 V
